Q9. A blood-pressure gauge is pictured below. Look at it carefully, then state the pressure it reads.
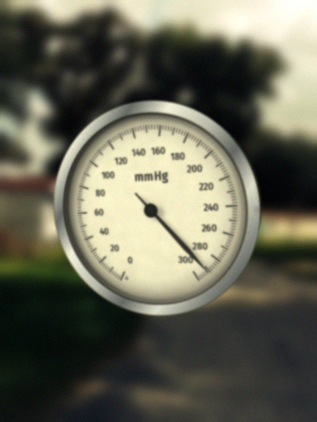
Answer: 290 mmHg
